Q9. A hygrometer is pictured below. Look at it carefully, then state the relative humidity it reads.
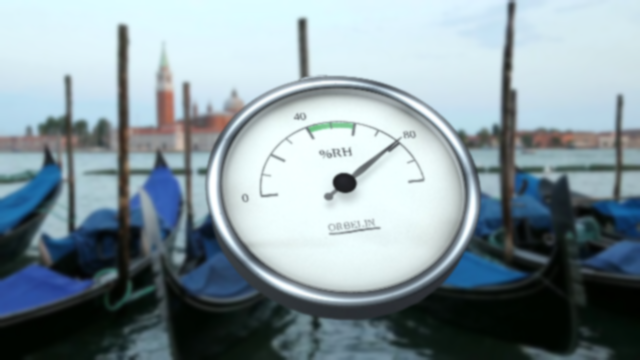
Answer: 80 %
